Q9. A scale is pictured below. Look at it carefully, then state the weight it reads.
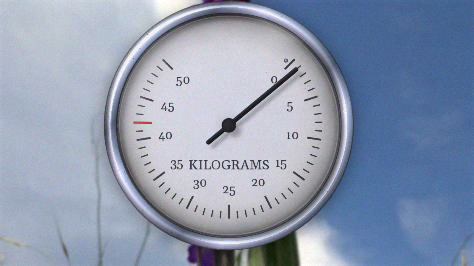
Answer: 1 kg
